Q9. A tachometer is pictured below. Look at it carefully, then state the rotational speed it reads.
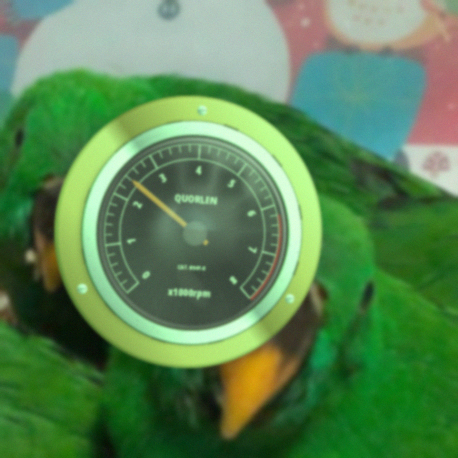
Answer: 2400 rpm
